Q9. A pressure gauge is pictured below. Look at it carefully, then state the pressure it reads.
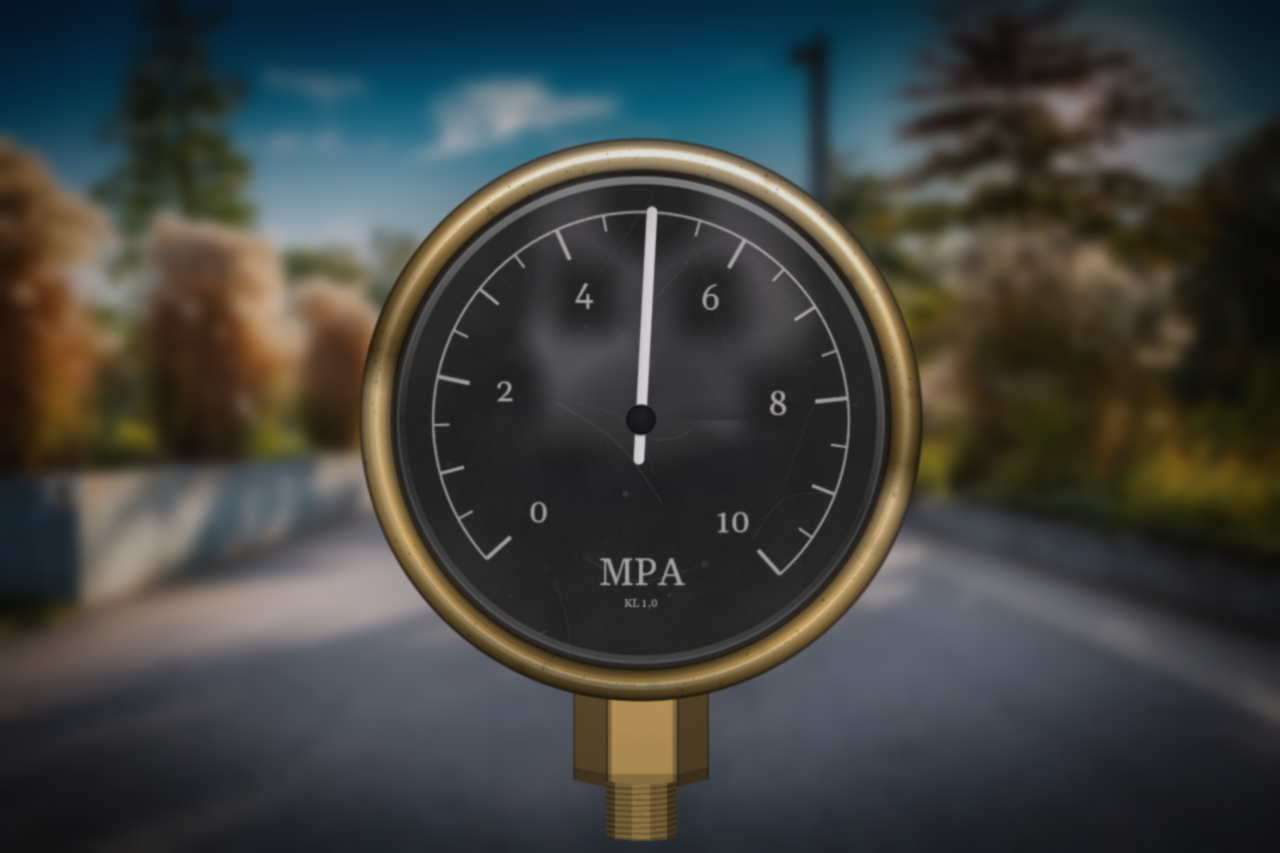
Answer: 5 MPa
